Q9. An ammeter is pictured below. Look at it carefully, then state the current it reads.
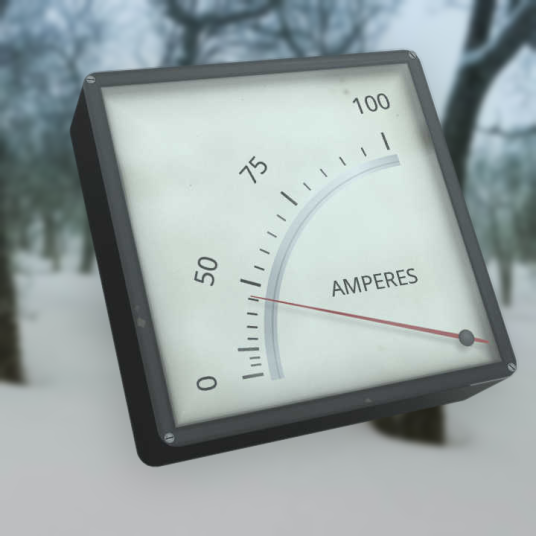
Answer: 45 A
